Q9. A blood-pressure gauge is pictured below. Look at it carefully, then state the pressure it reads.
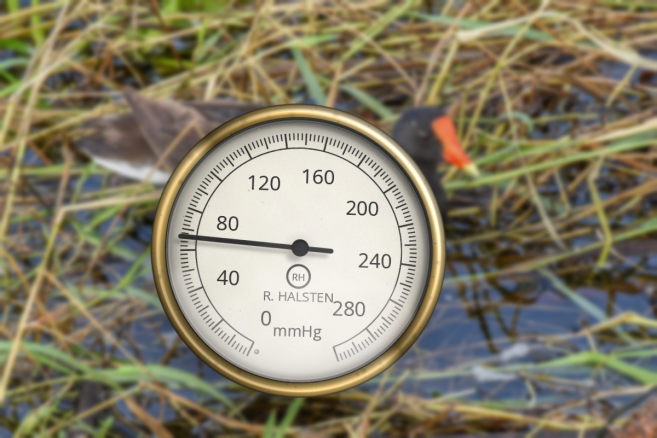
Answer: 66 mmHg
